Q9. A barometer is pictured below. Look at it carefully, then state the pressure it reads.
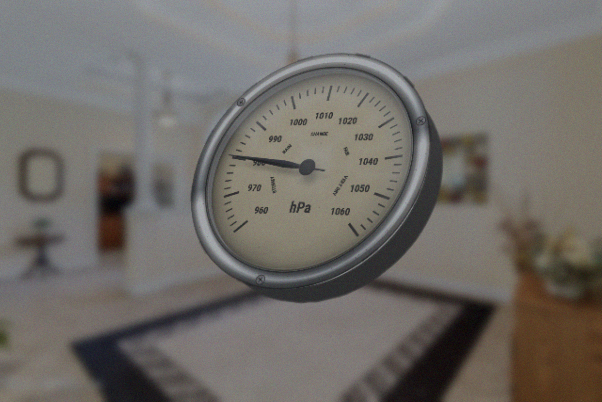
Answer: 980 hPa
